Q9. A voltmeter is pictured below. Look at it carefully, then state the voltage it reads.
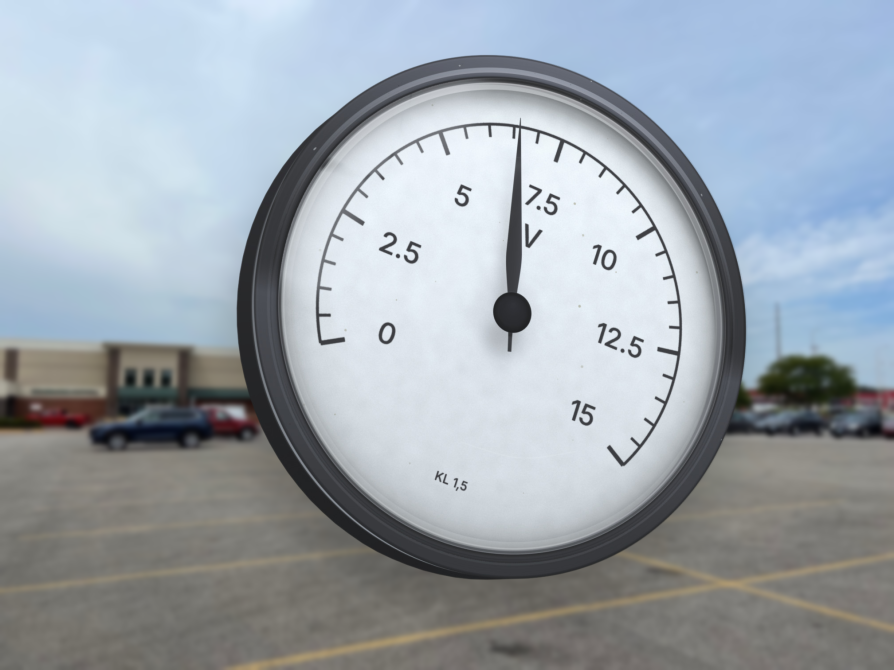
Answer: 6.5 V
